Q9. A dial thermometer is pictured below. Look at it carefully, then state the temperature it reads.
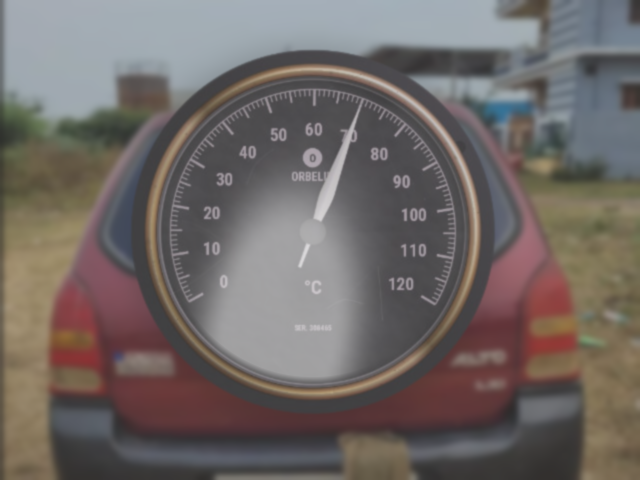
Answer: 70 °C
